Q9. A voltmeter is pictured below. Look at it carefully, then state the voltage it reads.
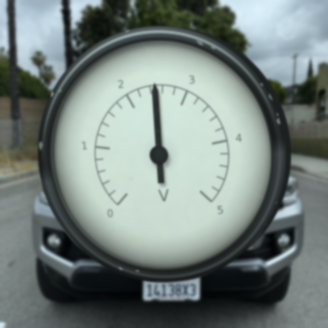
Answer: 2.5 V
